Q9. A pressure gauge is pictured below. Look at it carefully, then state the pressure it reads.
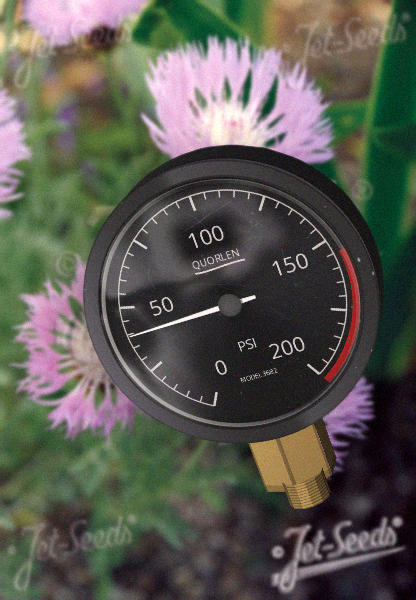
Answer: 40 psi
